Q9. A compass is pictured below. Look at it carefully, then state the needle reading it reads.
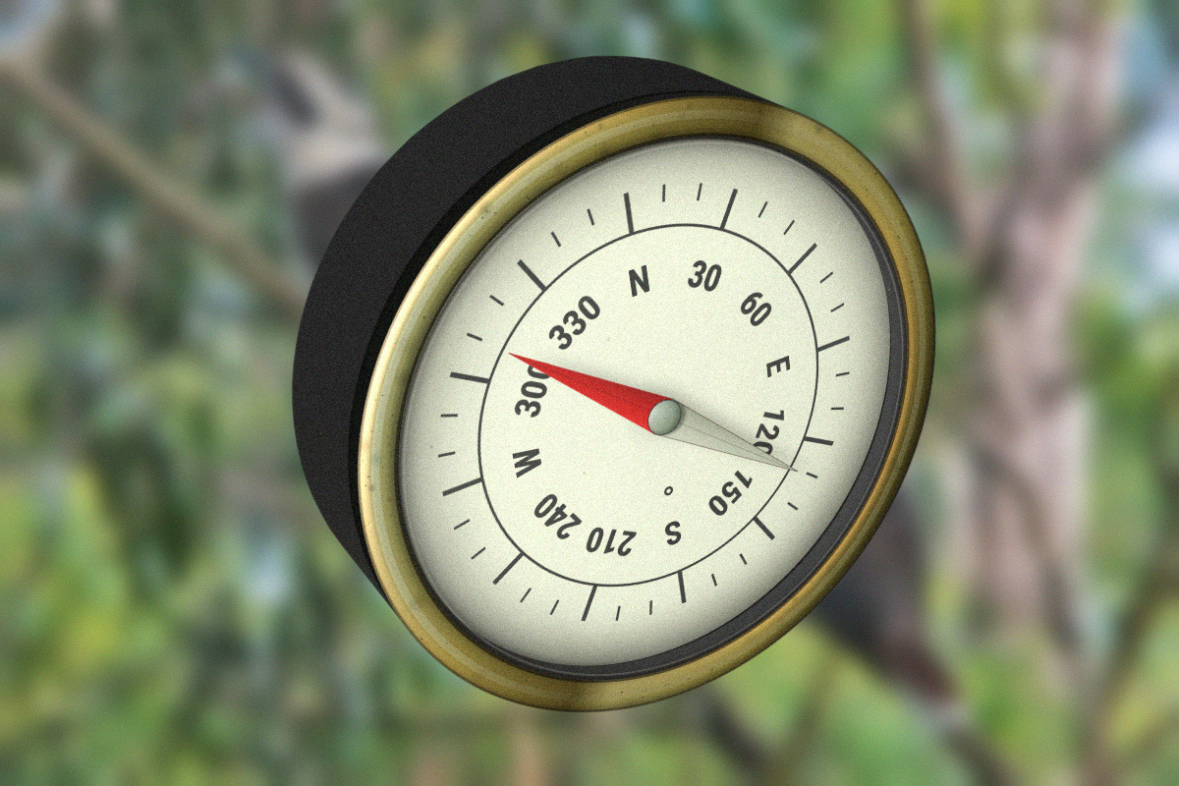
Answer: 310 °
